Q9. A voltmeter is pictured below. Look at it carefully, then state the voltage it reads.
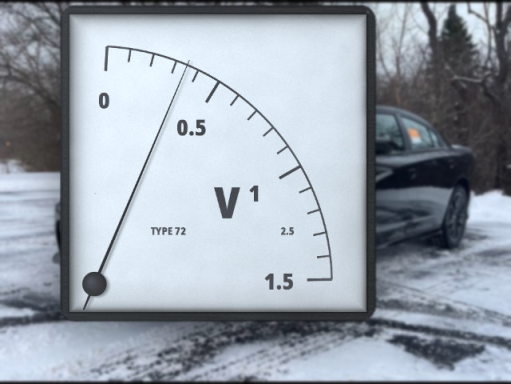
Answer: 0.35 V
